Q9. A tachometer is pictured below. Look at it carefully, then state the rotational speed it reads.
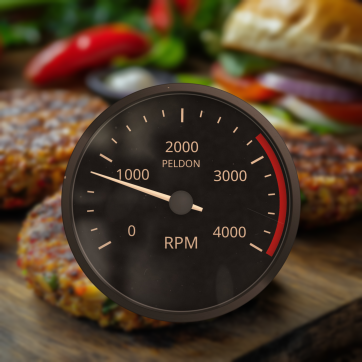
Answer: 800 rpm
